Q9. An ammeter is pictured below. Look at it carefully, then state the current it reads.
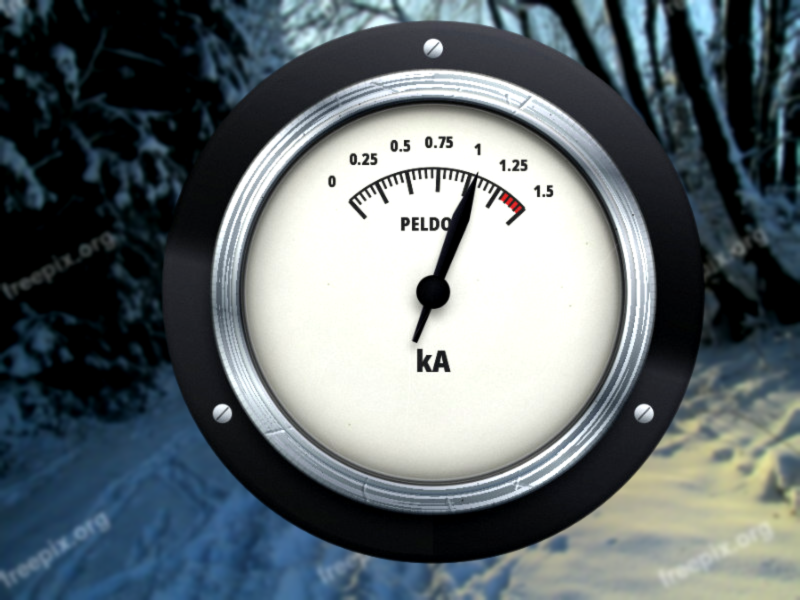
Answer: 1.05 kA
